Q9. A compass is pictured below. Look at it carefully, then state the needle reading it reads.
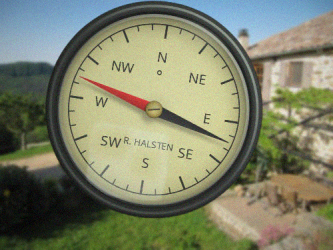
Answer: 285 °
